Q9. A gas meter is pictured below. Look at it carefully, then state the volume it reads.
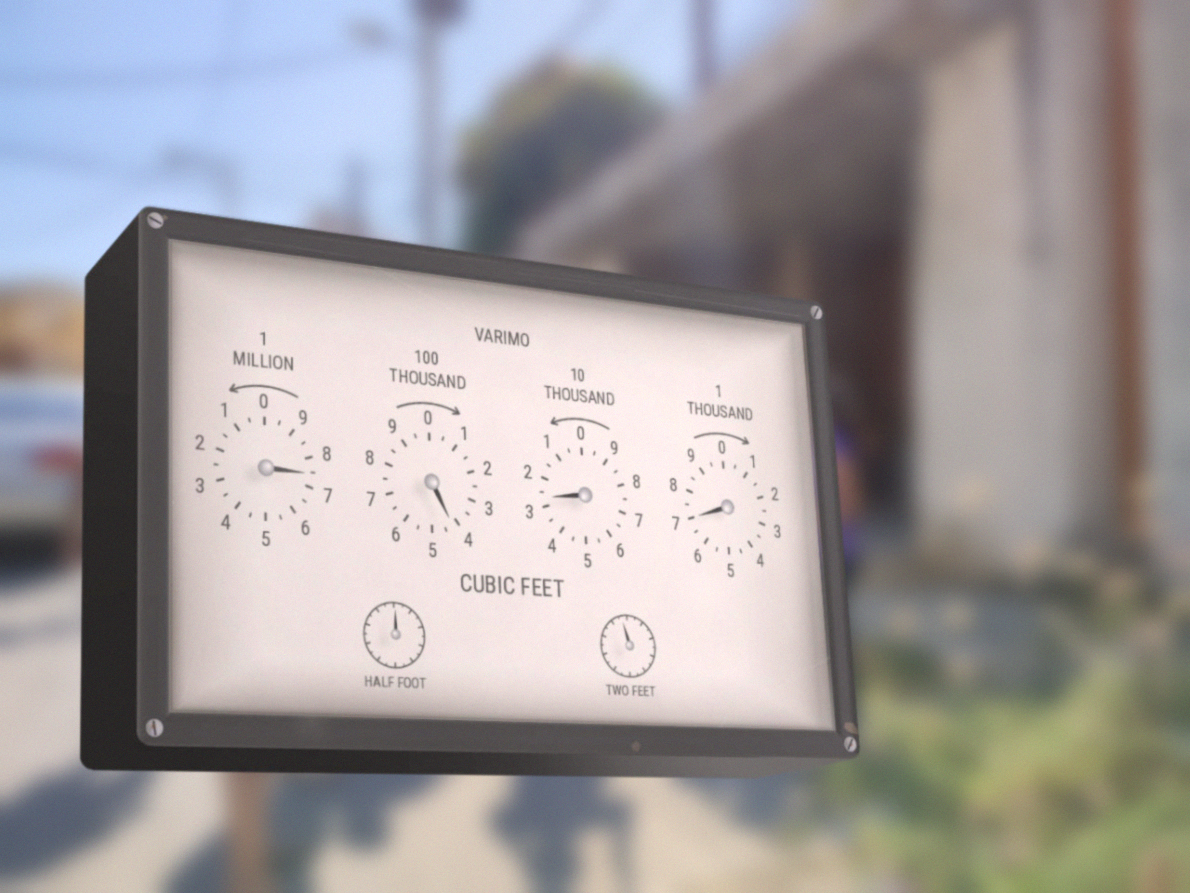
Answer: 742700 ft³
